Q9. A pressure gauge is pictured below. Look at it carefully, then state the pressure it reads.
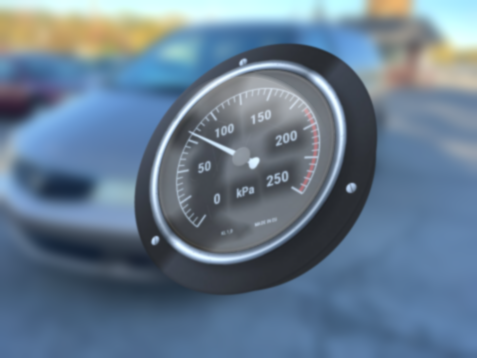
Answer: 80 kPa
